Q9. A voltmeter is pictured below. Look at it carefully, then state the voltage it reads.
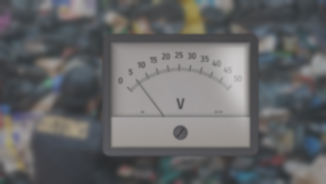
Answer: 5 V
